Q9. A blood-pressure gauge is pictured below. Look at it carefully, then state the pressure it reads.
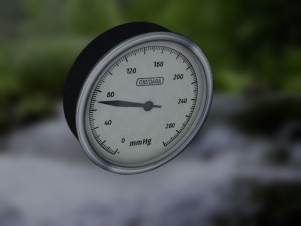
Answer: 70 mmHg
